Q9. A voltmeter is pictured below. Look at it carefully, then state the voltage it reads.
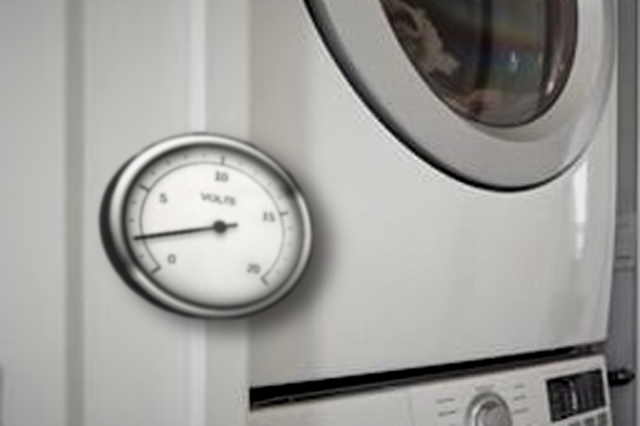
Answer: 2 V
